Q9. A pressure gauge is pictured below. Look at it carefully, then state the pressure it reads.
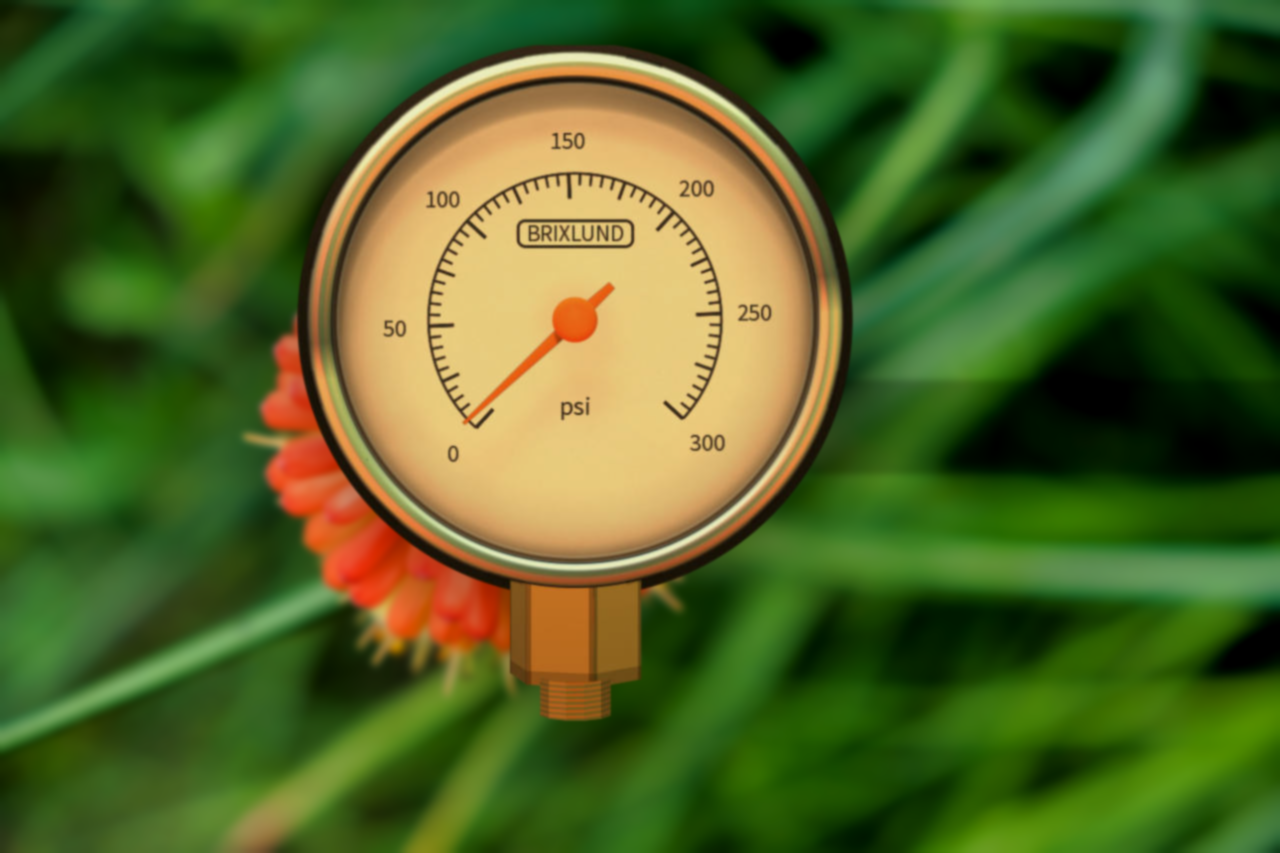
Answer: 5 psi
